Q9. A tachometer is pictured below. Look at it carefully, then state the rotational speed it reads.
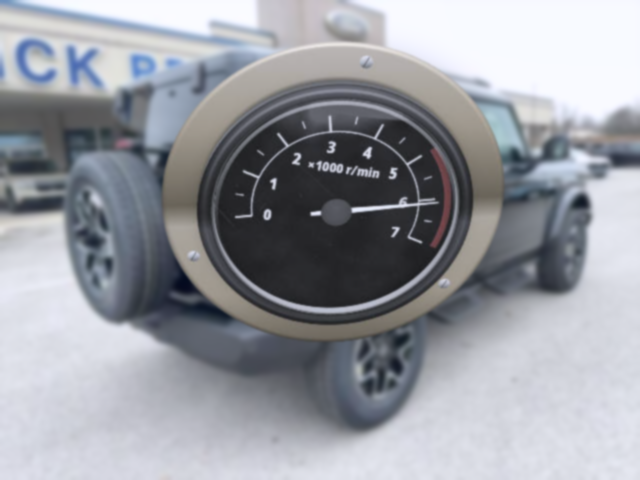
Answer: 6000 rpm
